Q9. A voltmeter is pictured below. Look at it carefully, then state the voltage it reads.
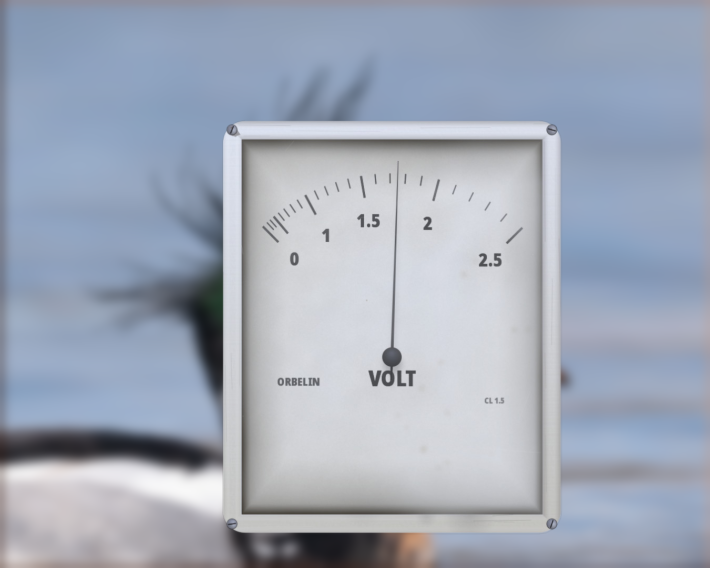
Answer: 1.75 V
